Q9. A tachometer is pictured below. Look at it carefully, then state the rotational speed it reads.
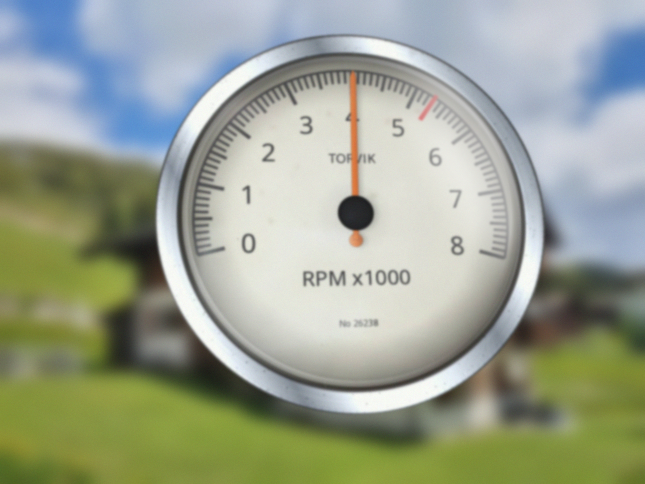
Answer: 4000 rpm
